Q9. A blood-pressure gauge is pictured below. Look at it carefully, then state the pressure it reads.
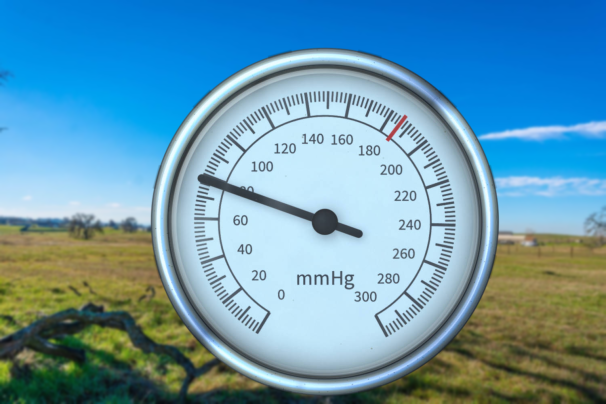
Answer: 78 mmHg
